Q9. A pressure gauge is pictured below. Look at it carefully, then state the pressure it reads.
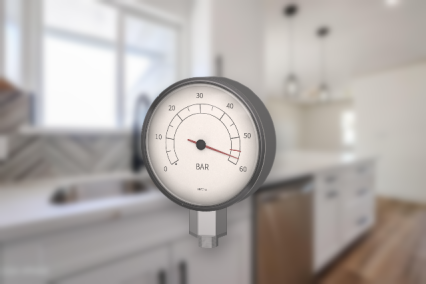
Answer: 57.5 bar
